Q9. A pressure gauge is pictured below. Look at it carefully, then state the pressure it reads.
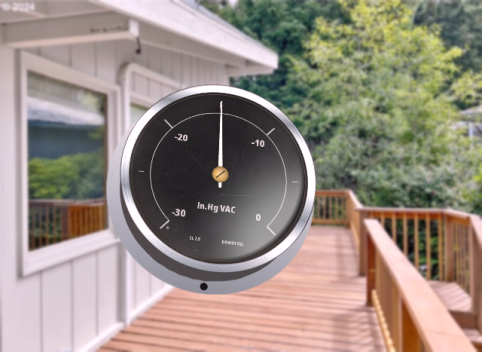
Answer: -15 inHg
